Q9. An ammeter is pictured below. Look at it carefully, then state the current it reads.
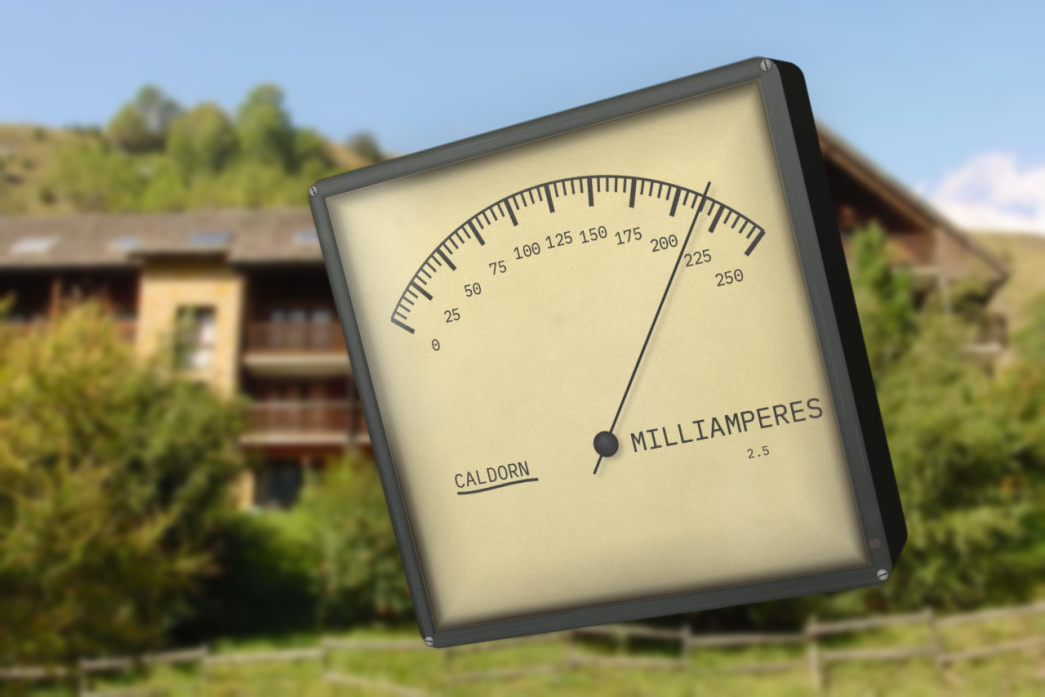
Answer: 215 mA
